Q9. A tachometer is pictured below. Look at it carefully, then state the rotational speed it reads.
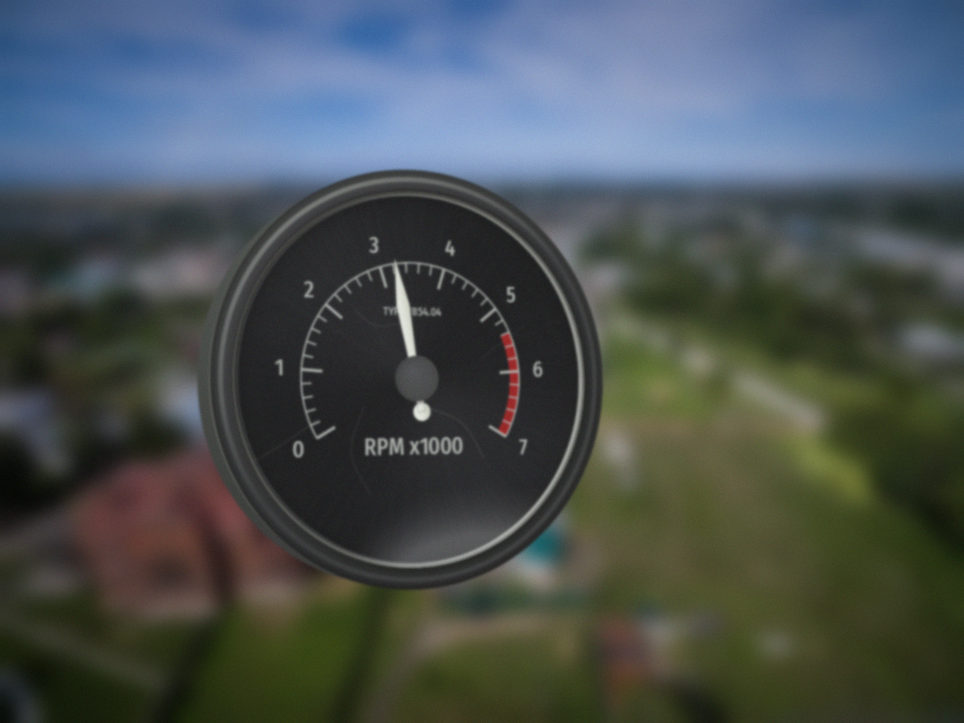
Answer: 3200 rpm
